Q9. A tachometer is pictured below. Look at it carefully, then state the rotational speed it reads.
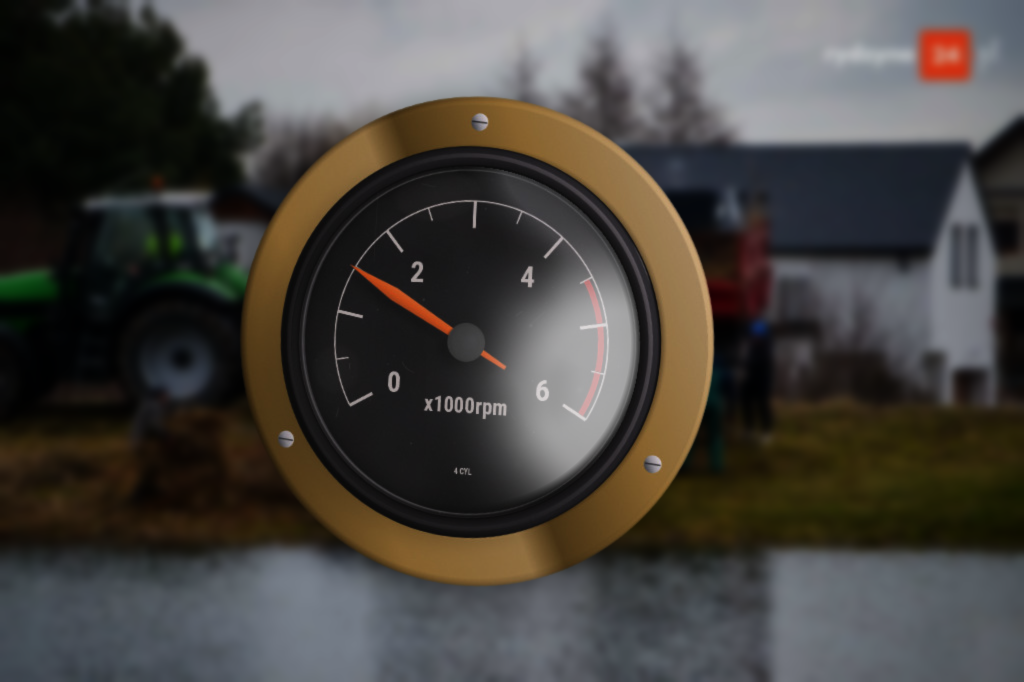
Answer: 1500 rpm
